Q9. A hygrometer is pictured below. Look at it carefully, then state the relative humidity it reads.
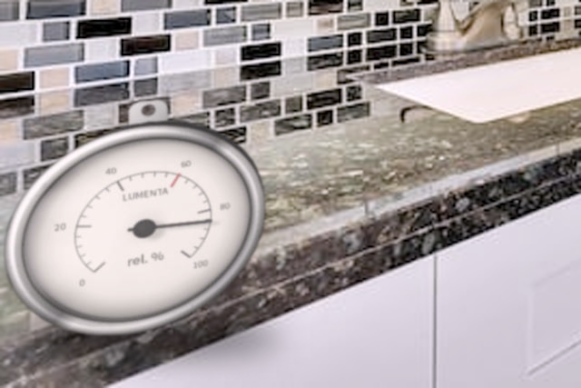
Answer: 84 %
